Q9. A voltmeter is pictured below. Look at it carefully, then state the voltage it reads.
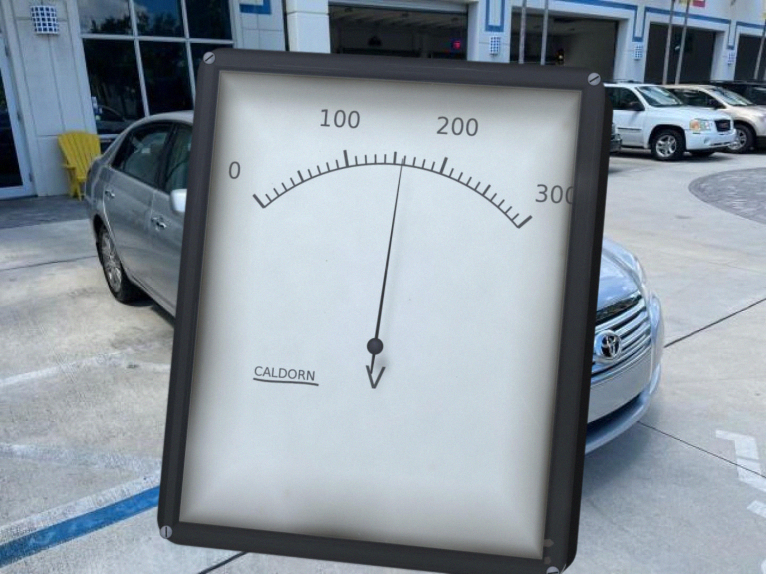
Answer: 160 V
